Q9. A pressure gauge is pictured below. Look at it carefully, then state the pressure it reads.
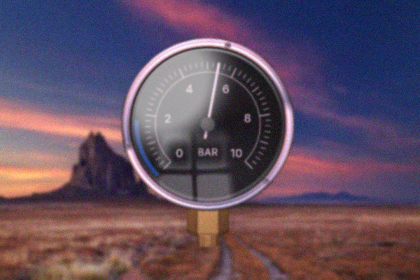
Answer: 5.4 bar
